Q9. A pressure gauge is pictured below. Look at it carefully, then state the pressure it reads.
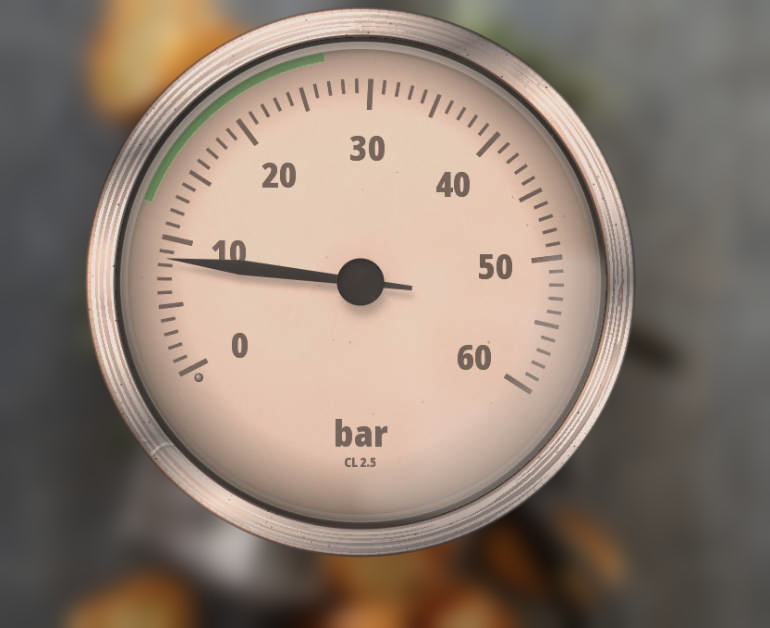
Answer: 8.5 bar
